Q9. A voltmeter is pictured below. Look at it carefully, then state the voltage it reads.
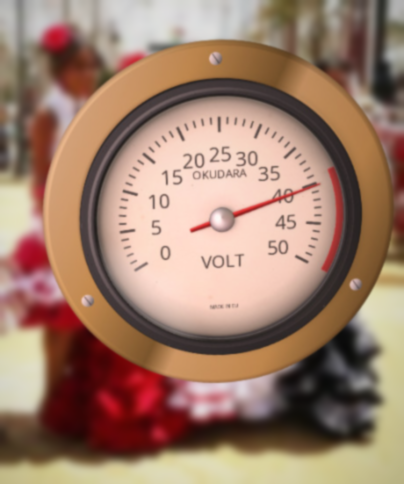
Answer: 40 V
